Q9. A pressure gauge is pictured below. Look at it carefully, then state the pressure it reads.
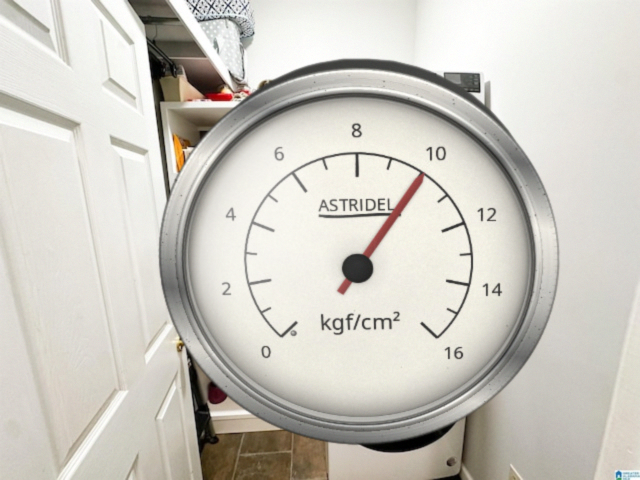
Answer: 10 kg/cm²
